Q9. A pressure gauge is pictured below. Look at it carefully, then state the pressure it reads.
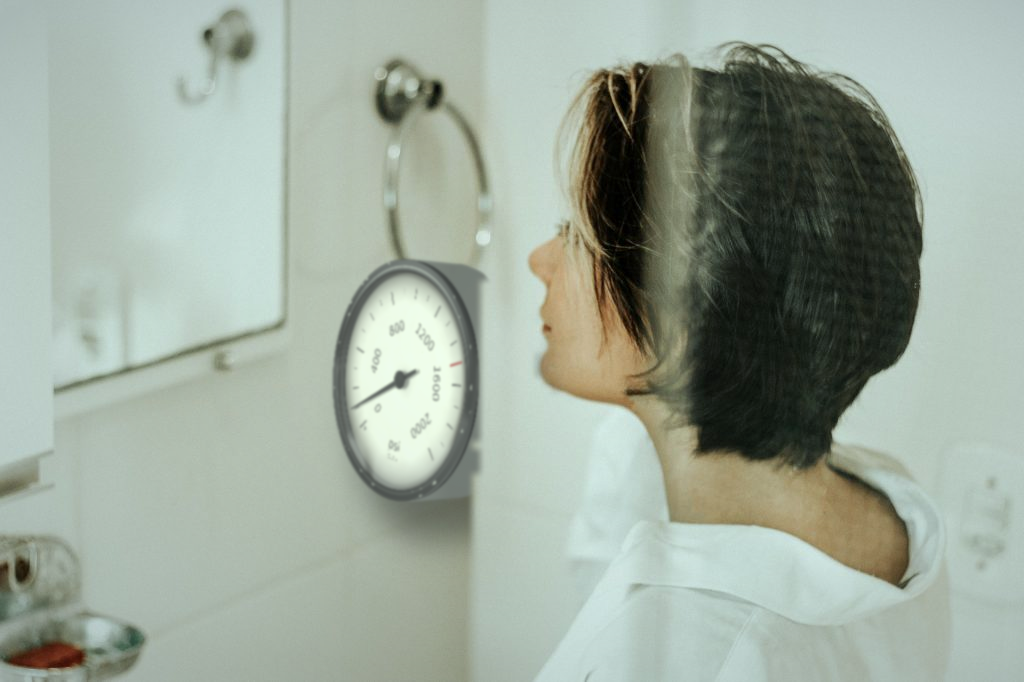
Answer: 100 psi
